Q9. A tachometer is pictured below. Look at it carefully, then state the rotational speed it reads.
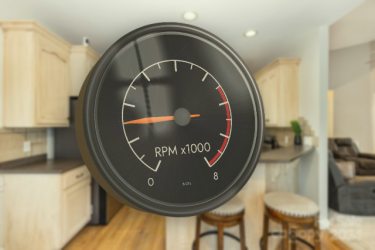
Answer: 1500 rpm
